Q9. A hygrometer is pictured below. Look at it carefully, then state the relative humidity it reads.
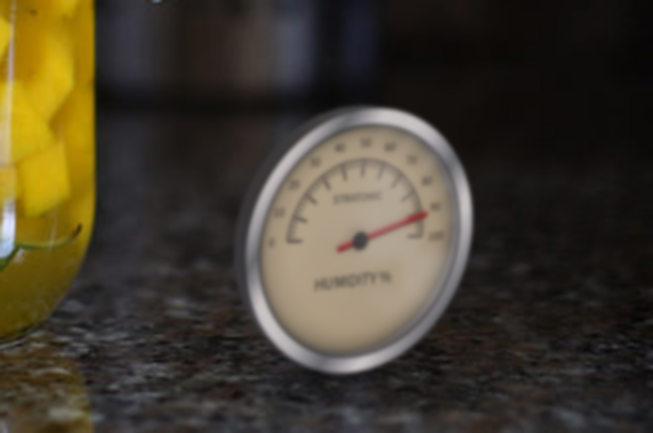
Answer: 90 %
